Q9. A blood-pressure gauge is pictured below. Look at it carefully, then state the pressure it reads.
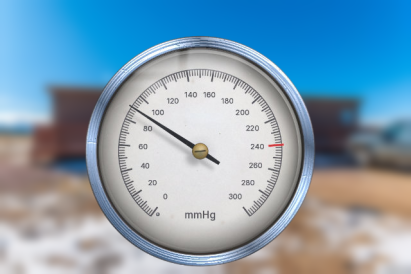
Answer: 90 mmHg
